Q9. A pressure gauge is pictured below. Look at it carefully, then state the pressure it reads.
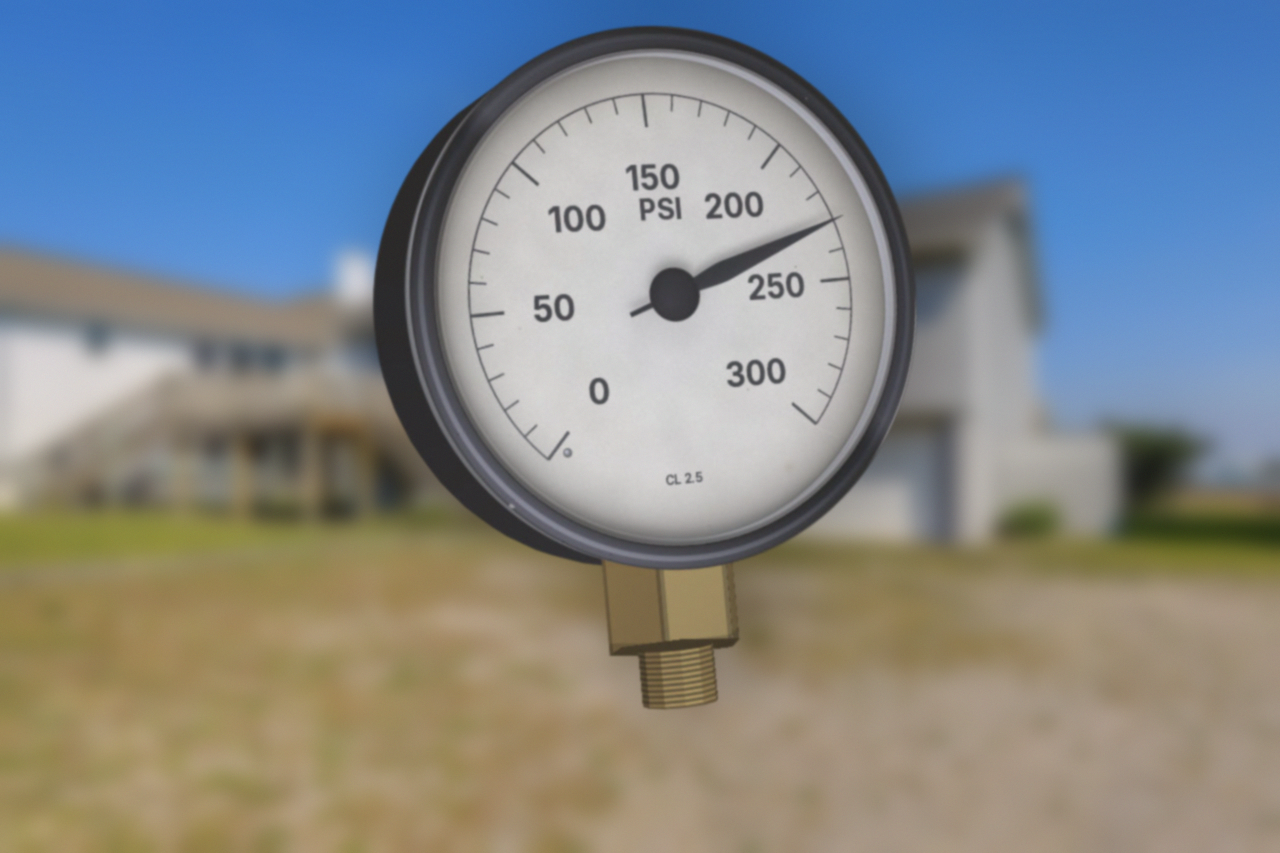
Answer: 230 psi
